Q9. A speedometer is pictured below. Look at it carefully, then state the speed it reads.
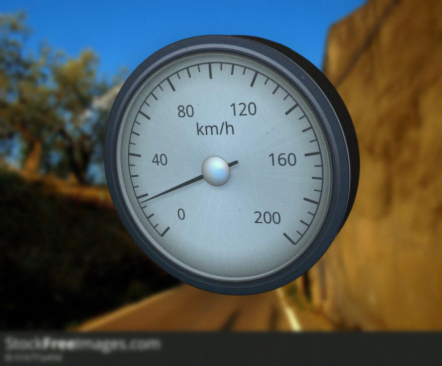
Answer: 17.5 km/h
